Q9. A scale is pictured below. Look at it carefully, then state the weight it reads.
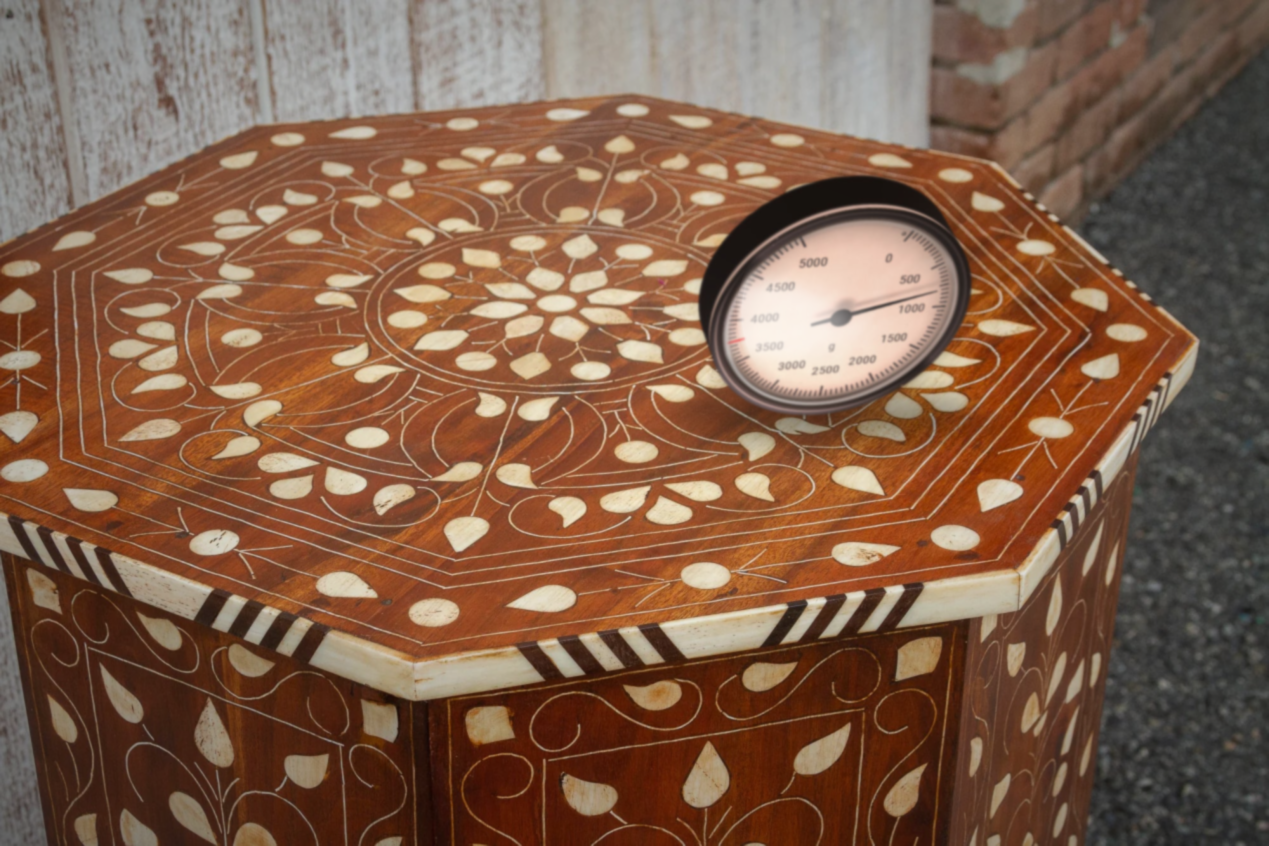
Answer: 750 g
